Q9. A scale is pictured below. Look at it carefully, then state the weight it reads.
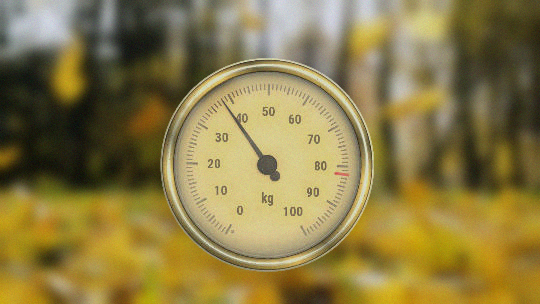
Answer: 38 kg
